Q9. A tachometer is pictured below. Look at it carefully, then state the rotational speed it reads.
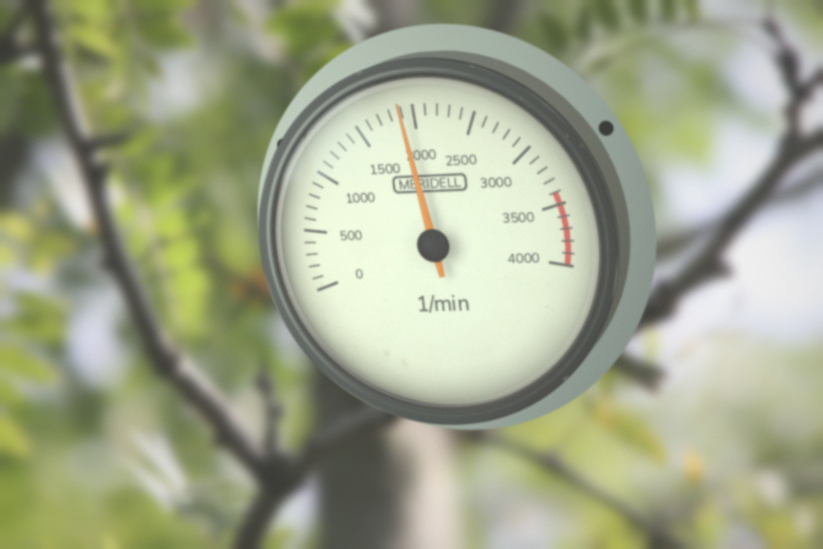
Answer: 1900 rpm
